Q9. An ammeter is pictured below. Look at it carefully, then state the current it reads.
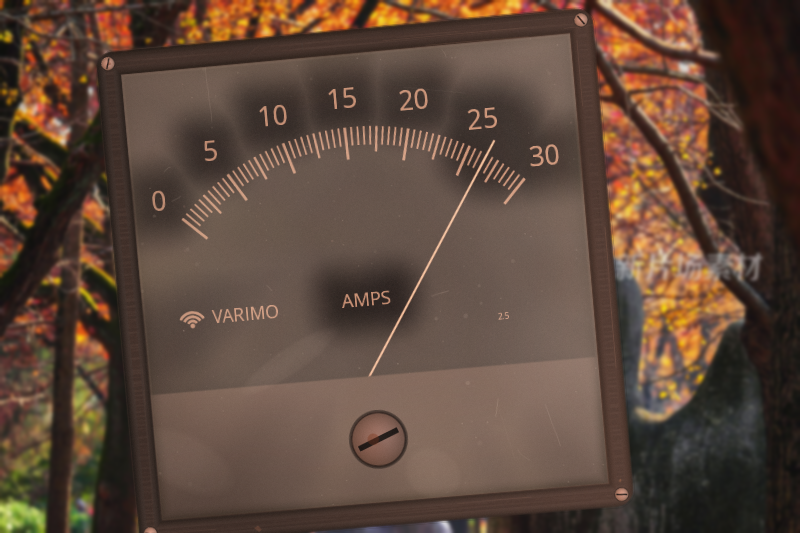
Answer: 26.5 A
